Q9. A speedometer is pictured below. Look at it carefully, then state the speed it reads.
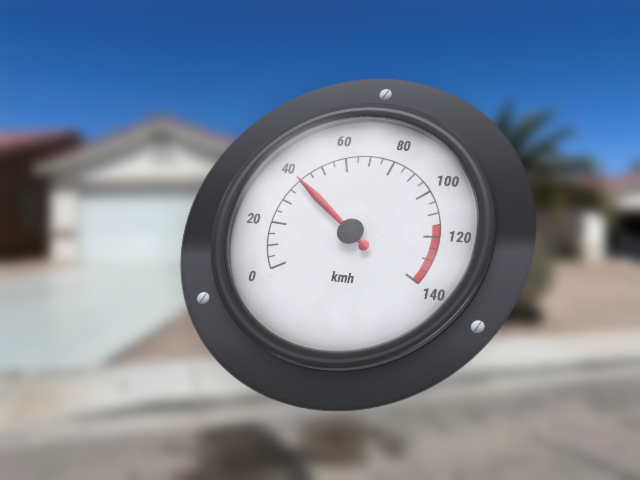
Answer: 40 km/h
